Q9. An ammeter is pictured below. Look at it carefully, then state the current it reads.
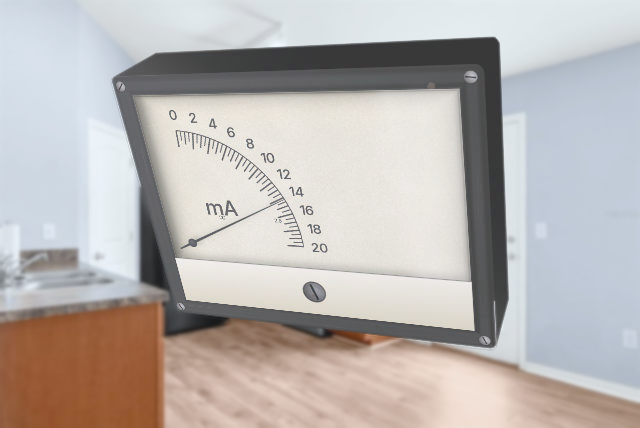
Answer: 14 mA
